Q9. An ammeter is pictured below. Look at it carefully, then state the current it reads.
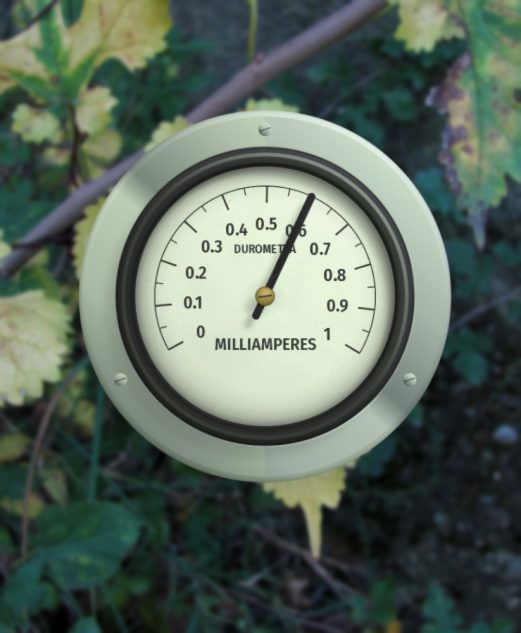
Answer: 0.6 mA
